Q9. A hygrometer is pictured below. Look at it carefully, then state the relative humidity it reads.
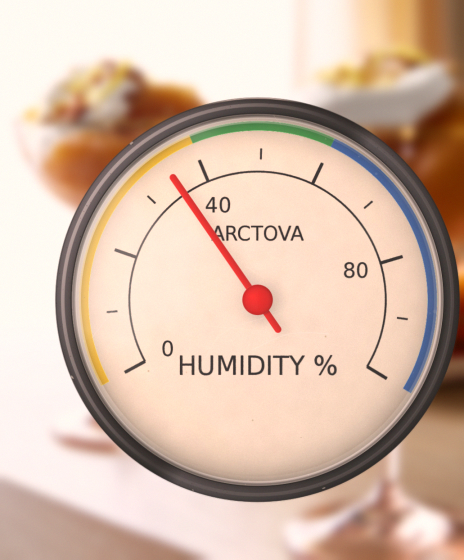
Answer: 35 %
